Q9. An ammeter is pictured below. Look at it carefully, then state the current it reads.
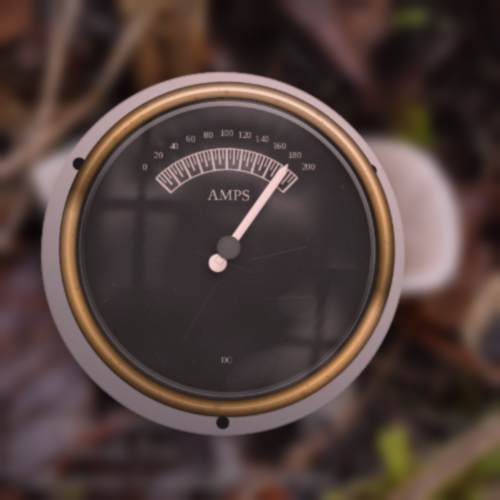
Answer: 180 A
